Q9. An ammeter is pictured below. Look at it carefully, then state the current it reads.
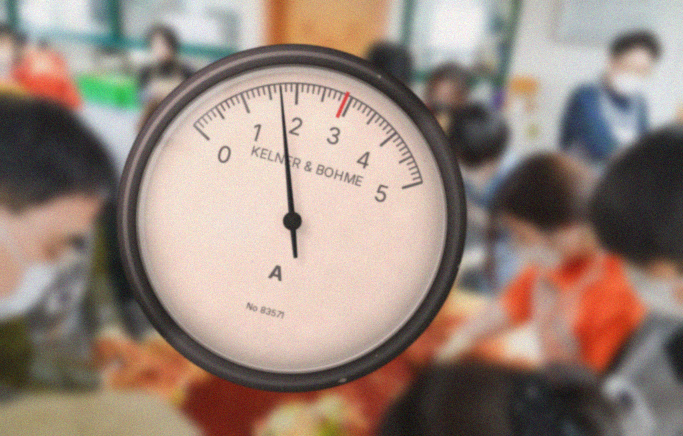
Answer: 1.7 A
